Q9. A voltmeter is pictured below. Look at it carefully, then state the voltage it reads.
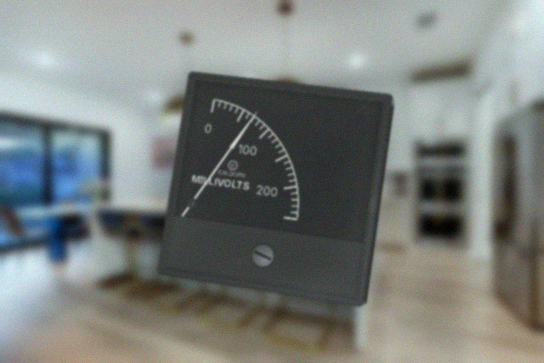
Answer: 70 mV
